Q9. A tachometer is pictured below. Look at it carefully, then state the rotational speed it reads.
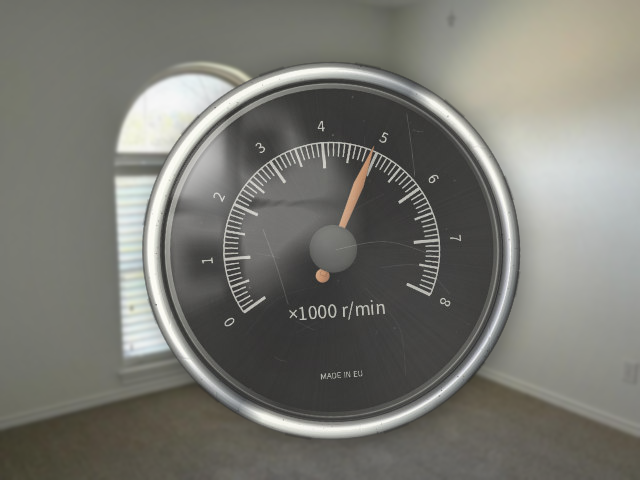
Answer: 4900 rpm
